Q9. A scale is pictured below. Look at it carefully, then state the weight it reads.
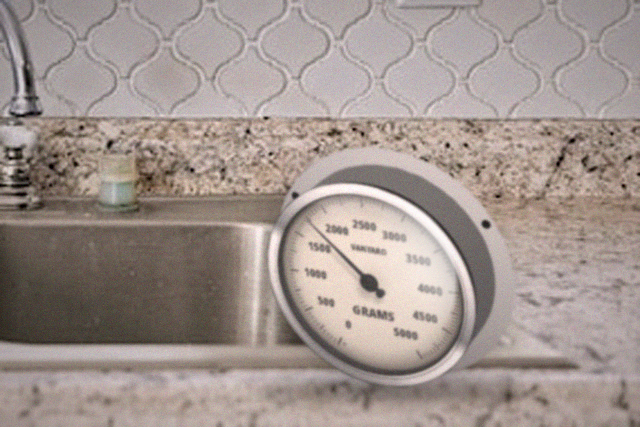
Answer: 1750 g
